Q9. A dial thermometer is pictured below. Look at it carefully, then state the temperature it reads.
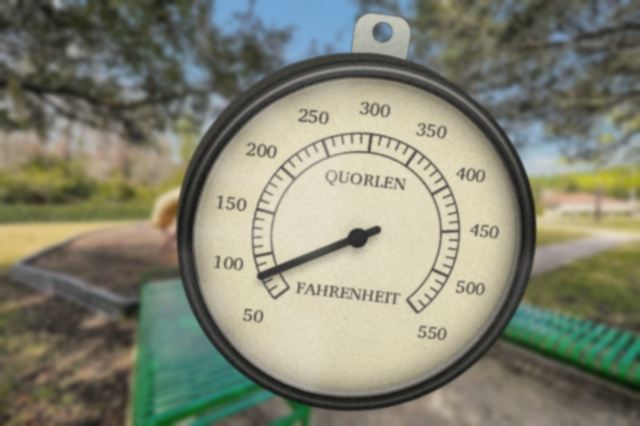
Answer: 80 °F
